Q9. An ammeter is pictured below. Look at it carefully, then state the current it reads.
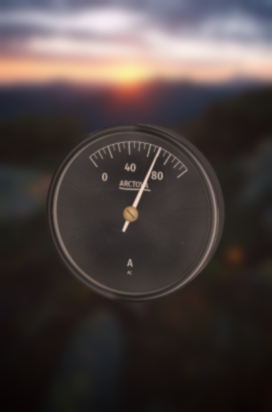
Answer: 70 A
